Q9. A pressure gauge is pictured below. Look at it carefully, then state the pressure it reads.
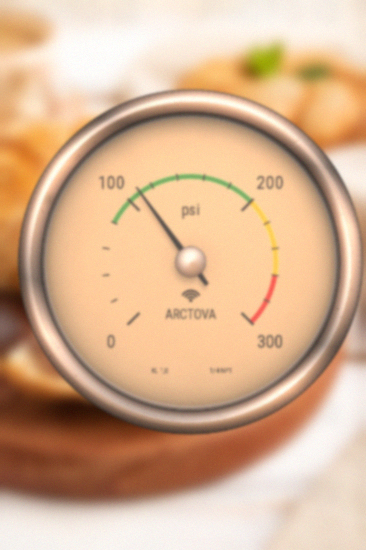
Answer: 110 psi
